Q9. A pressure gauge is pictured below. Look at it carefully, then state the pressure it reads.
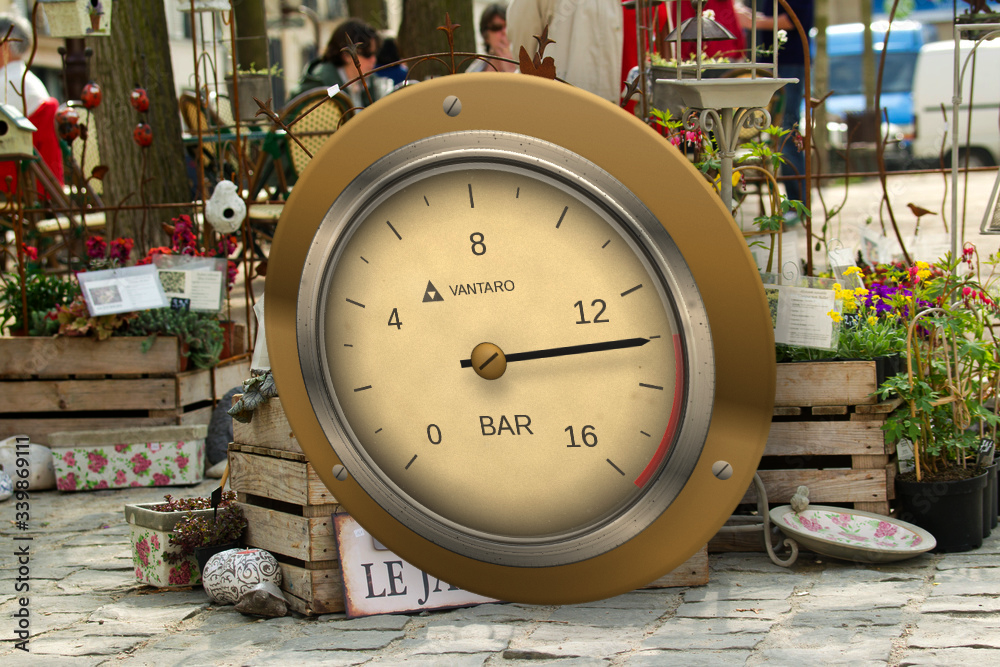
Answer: 13 bar
